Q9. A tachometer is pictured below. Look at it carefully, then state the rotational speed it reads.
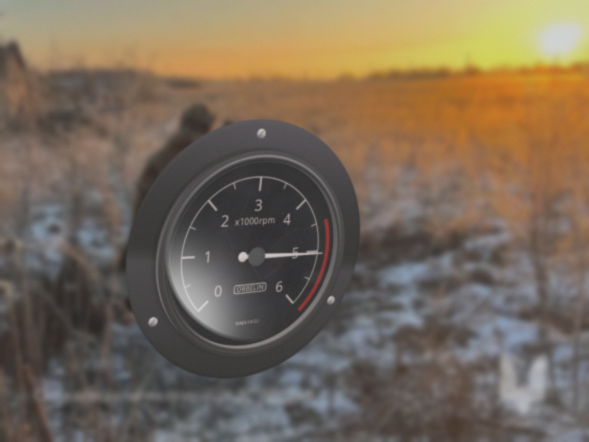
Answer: 5000 rpm
